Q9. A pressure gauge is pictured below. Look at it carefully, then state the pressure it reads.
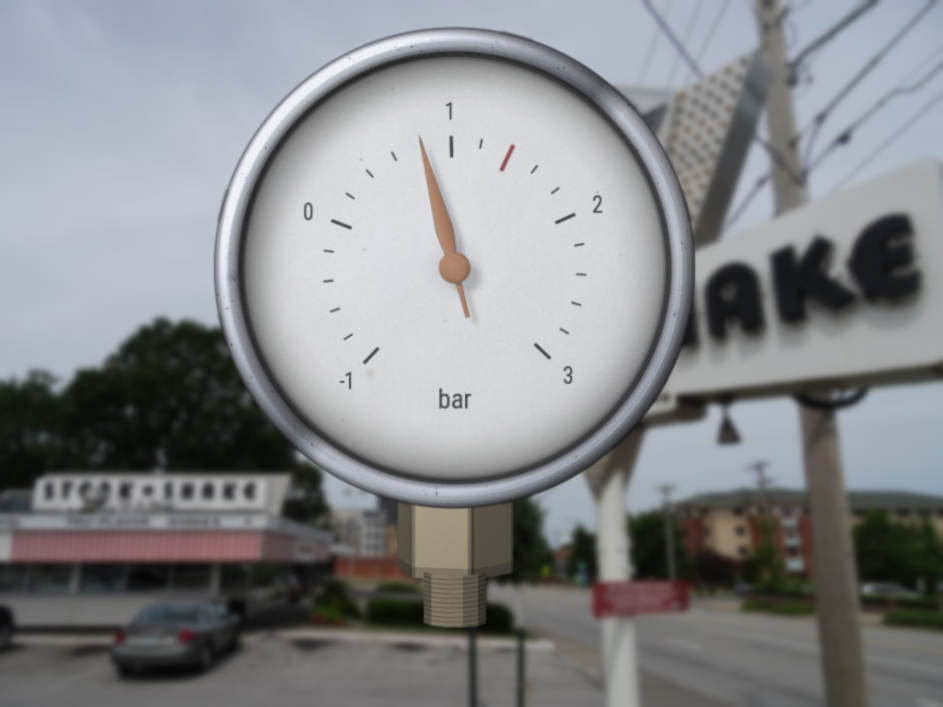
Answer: 0.8 bar
